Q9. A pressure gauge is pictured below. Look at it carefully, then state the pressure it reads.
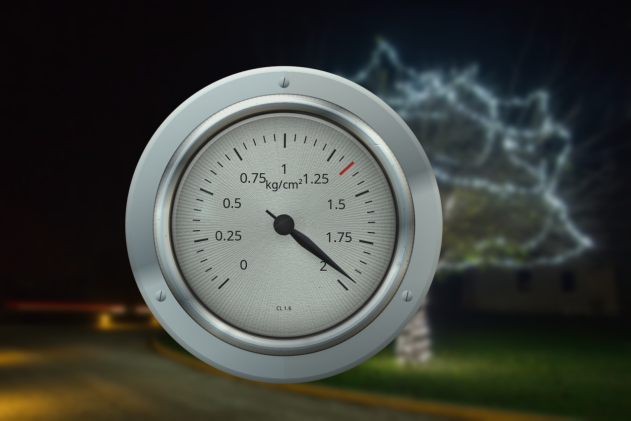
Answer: 1.95 kg/cm²
